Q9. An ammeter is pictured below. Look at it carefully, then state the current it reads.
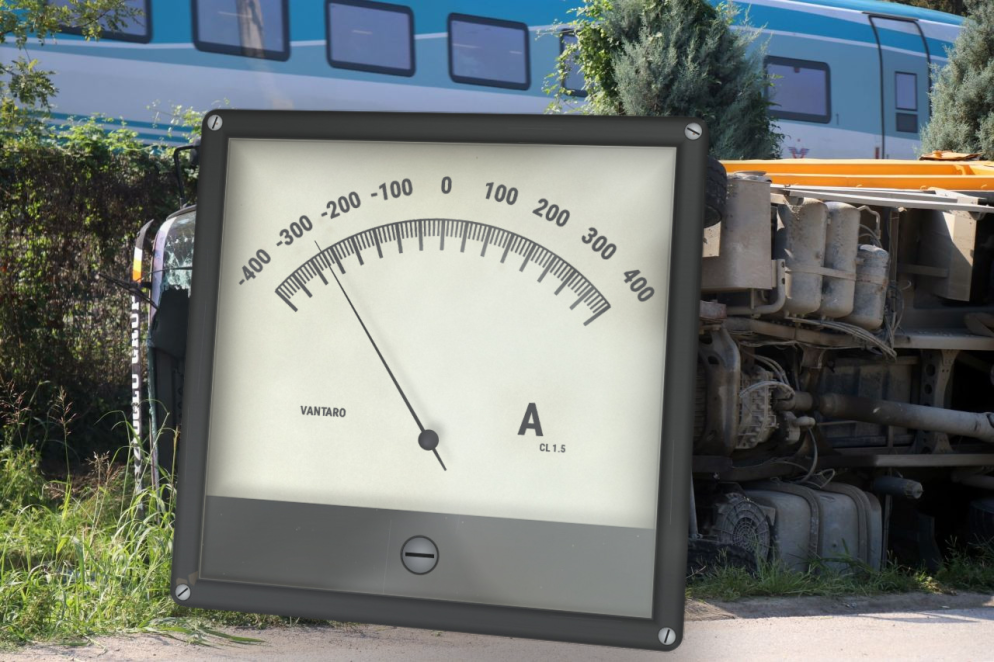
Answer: -270 A
